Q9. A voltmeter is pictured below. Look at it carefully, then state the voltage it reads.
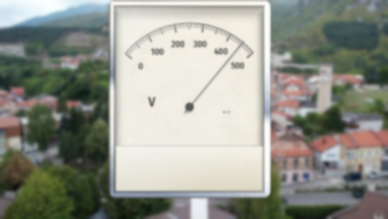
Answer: 450 V
